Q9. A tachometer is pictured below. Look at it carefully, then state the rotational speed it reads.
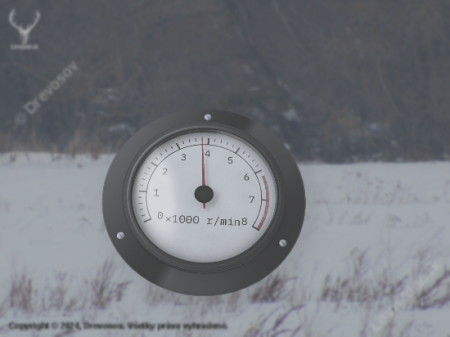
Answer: 3800 rpm
